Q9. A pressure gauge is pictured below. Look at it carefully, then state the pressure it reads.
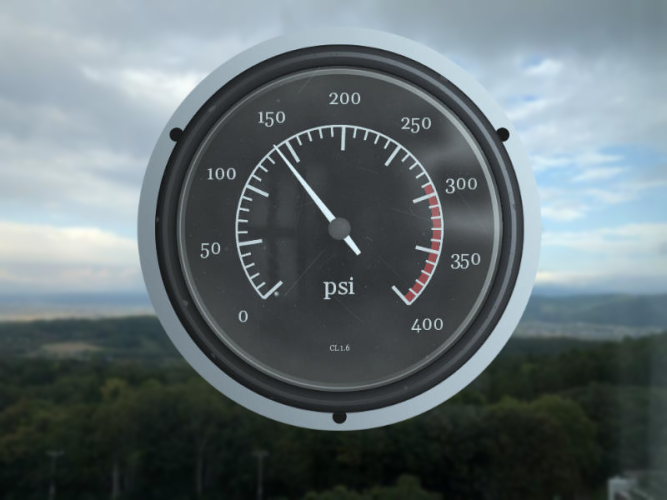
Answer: 140 psi
